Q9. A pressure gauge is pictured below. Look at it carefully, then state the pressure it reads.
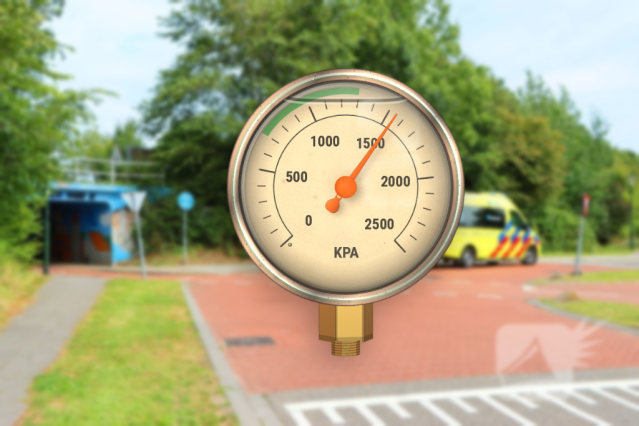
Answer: 1550 kPa
